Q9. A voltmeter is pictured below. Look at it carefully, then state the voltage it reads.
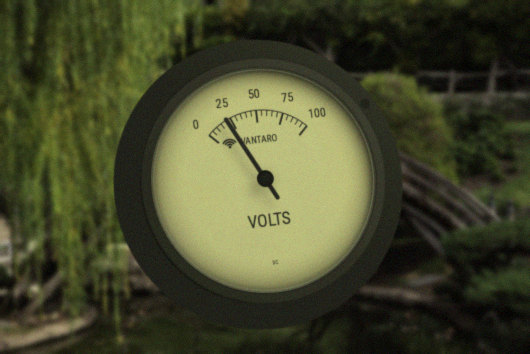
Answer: 20 V
